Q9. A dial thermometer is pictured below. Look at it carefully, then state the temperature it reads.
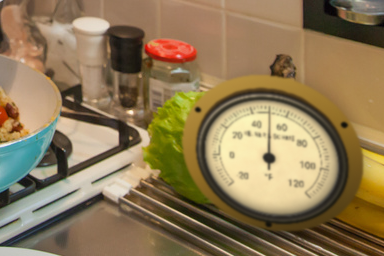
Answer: 50 °F
